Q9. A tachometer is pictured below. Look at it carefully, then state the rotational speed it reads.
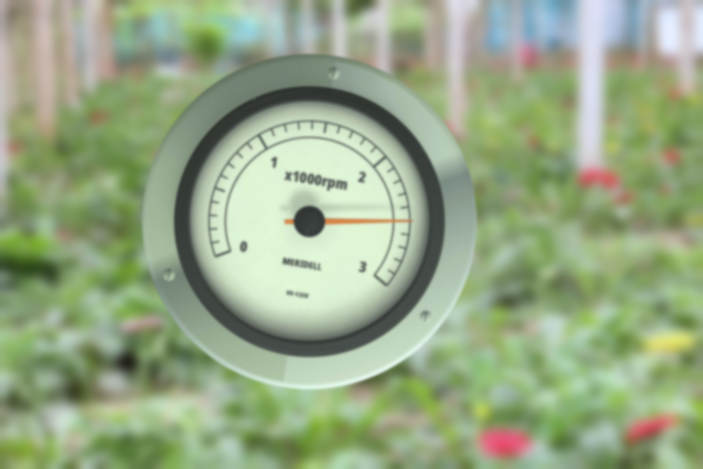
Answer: 2500 rpm
